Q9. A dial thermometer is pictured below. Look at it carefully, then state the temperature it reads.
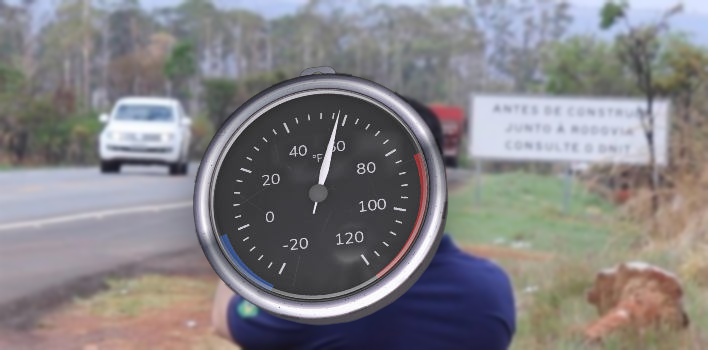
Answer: 58 °F
